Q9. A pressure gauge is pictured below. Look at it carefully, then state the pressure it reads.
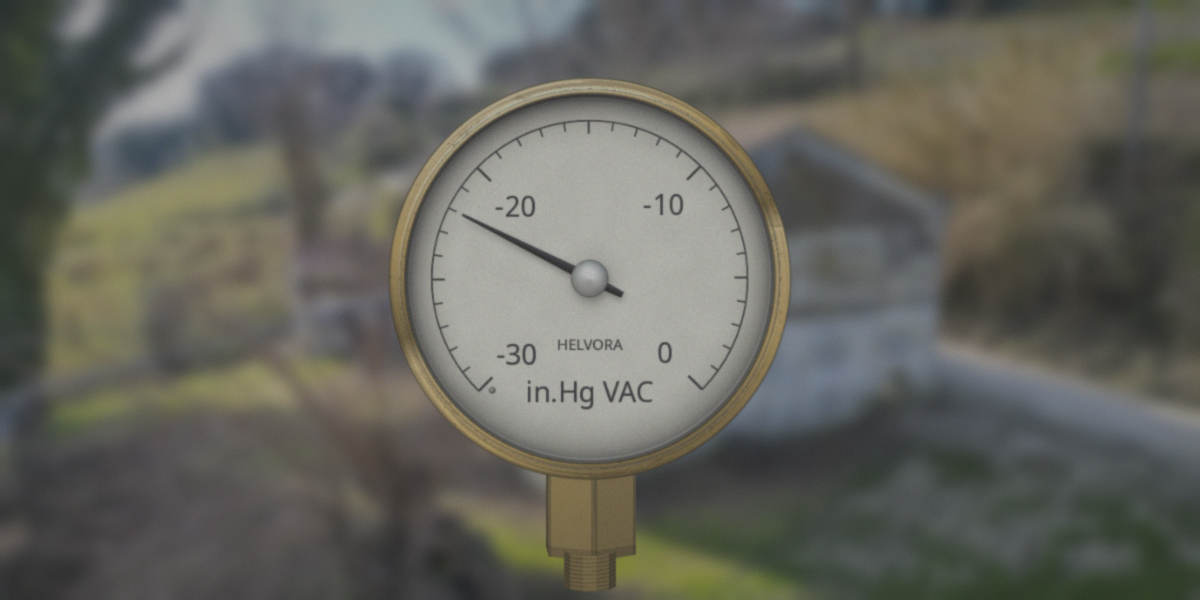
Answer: -22 inHg
